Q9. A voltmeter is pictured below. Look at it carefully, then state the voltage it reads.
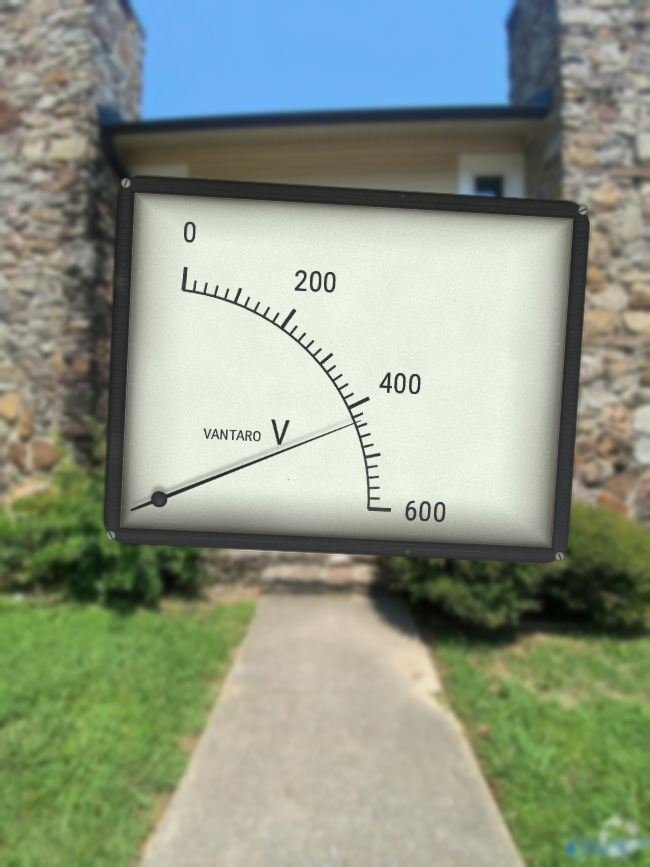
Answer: 430 V
